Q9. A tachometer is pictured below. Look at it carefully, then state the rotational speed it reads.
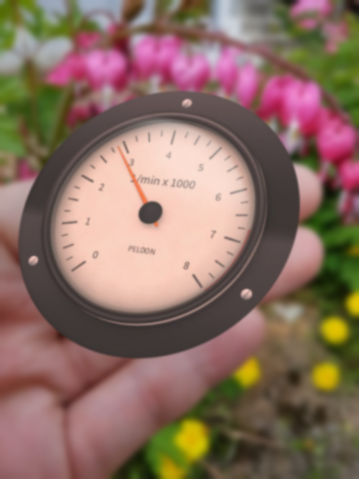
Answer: 2875 rpm
